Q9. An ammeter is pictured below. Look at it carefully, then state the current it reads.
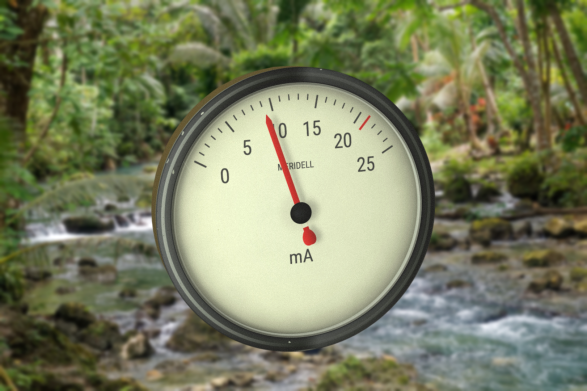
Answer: 9 mA
